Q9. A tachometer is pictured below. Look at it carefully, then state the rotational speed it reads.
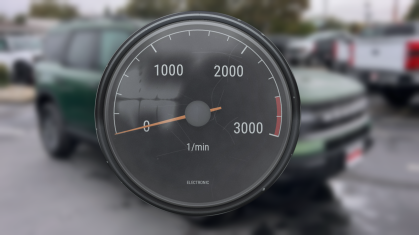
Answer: 0 rpm
